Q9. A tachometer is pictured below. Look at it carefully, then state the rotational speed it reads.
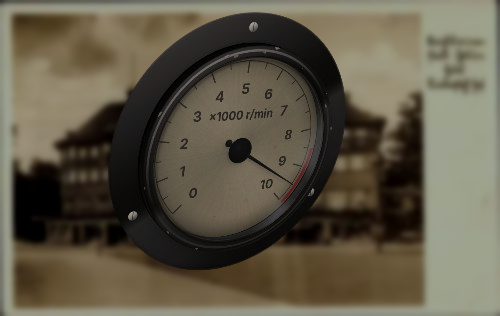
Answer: 9500 rpm
